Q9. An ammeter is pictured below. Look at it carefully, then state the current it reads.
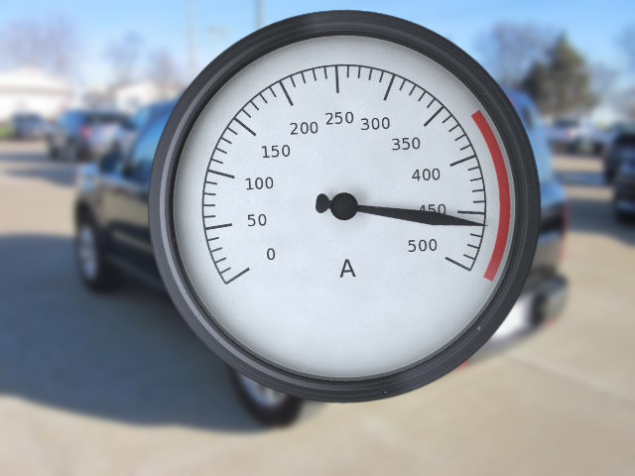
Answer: 460 A
